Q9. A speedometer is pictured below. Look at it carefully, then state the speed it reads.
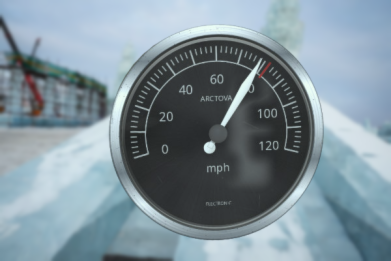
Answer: 78 mph
